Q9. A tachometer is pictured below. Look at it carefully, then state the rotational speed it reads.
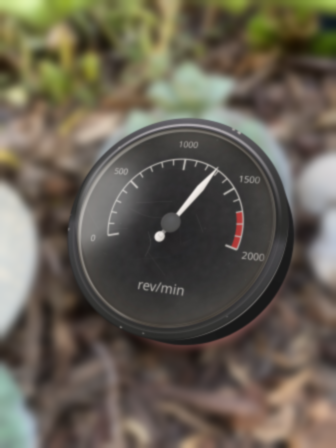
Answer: 1300 rpm
